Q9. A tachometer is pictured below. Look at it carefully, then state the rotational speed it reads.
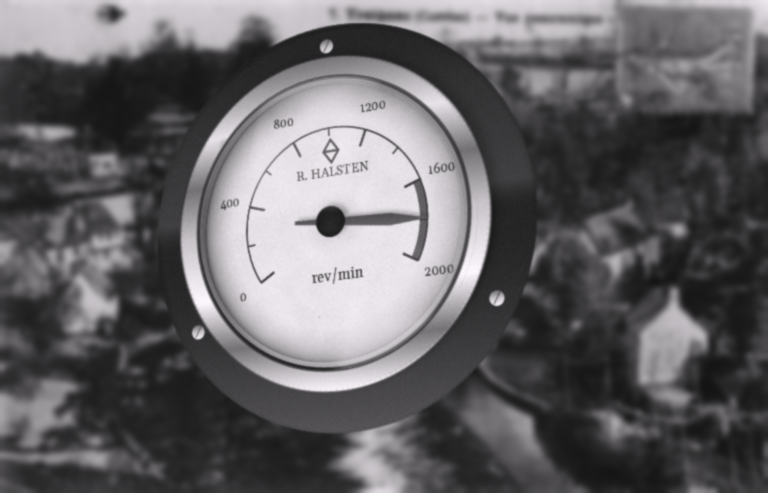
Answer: 1800 rpm
